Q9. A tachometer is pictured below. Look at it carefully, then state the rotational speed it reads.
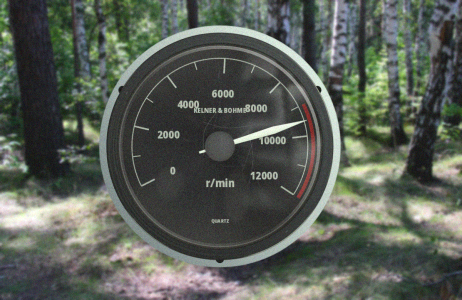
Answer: 9500 rpm
